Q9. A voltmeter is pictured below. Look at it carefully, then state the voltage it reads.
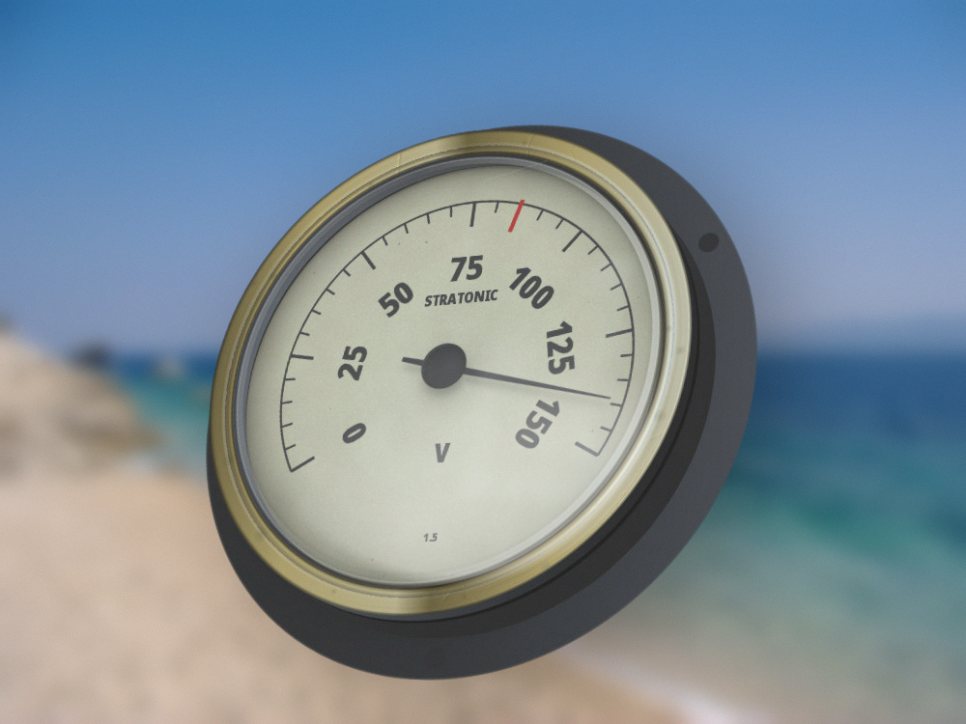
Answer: 140 V
